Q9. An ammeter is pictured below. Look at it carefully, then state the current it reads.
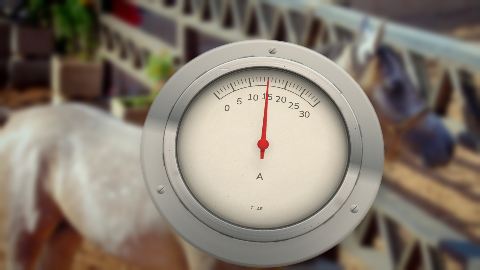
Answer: 15 A
